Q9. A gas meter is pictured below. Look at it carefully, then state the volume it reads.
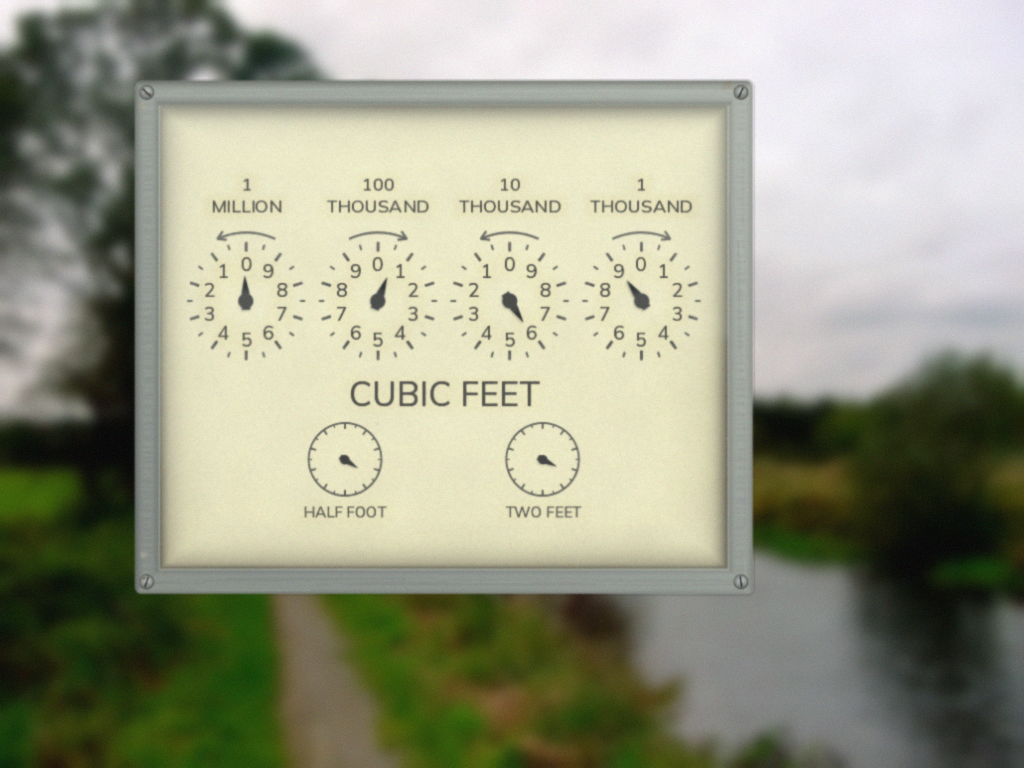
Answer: 5900 ft³
